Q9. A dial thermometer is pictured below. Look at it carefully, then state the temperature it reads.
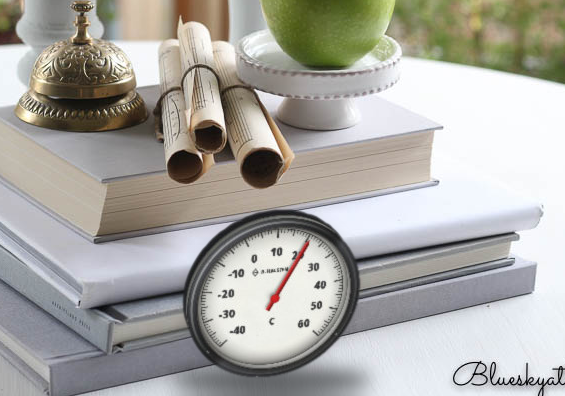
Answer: 20 °C
